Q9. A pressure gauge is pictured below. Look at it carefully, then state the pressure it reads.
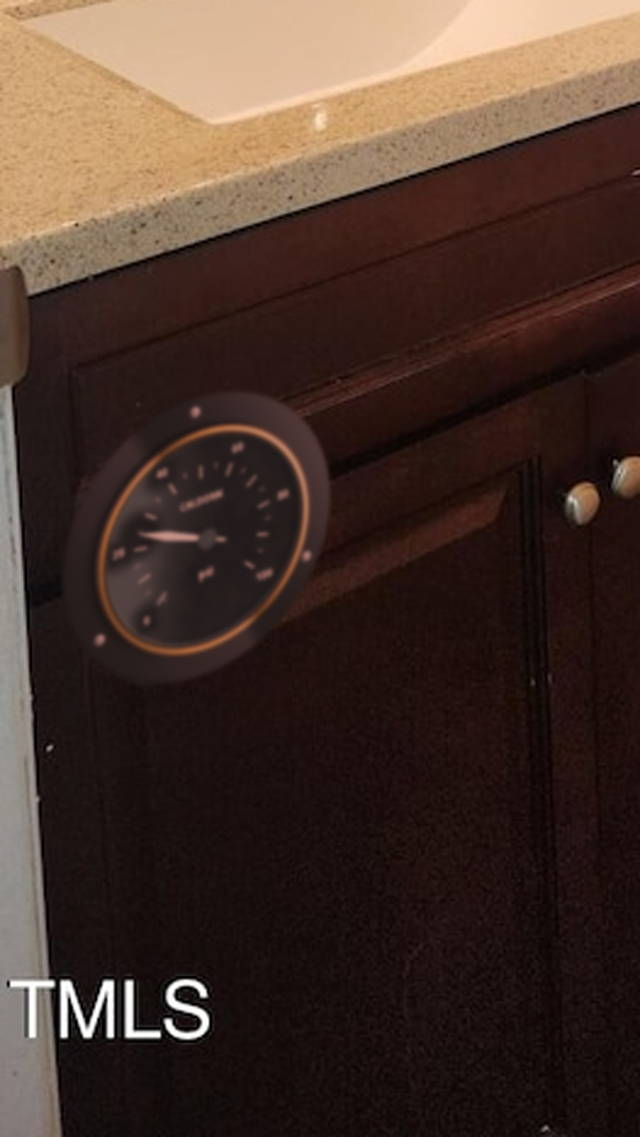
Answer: 25 psi
